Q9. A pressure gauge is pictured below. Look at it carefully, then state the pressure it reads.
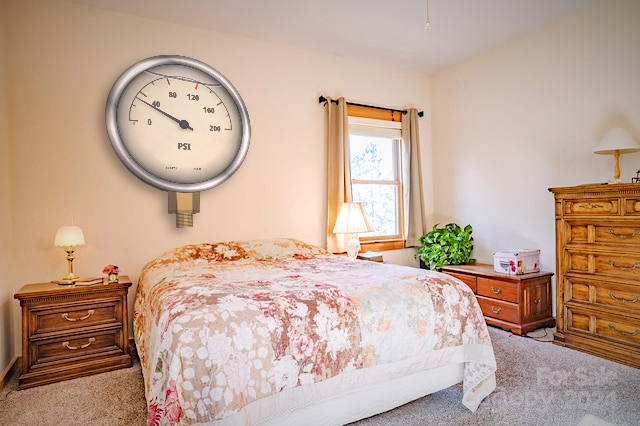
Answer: 30 psi
